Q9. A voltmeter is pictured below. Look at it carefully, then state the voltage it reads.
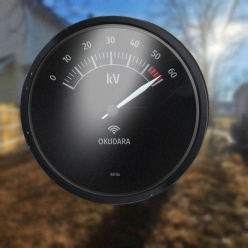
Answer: 58 kV
